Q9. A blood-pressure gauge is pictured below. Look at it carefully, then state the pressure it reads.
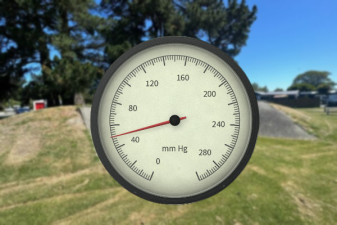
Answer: 50 mmHg
